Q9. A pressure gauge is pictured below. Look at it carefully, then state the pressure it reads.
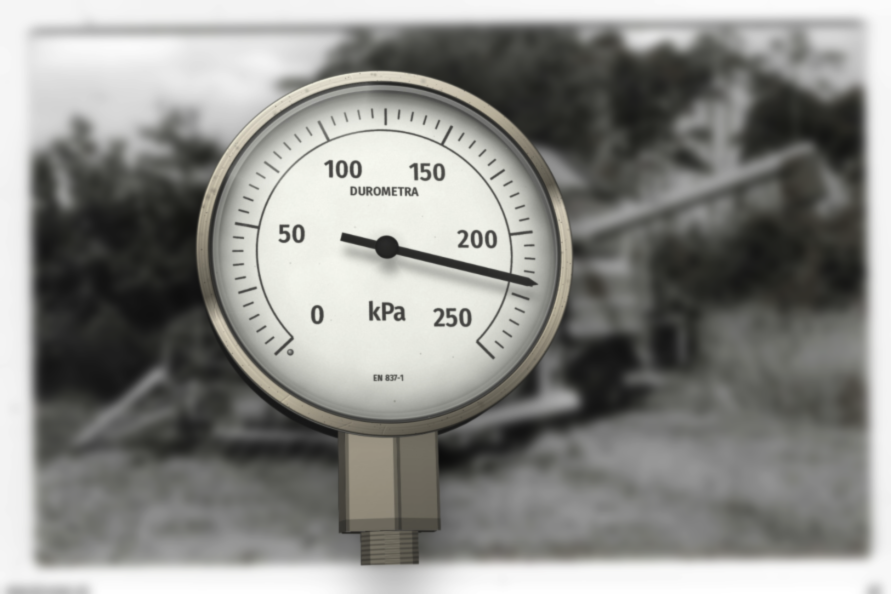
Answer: 220 kPa
